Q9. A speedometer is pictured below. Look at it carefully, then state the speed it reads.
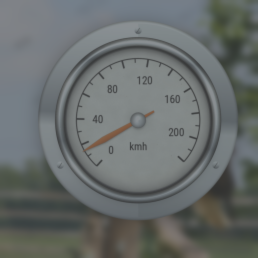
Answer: 15 km/h
